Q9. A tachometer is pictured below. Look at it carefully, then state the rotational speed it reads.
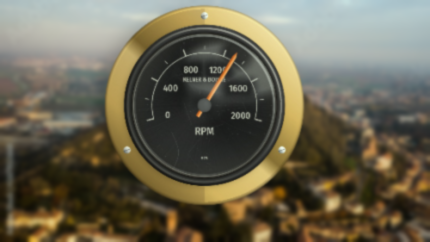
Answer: 1300 rpm
